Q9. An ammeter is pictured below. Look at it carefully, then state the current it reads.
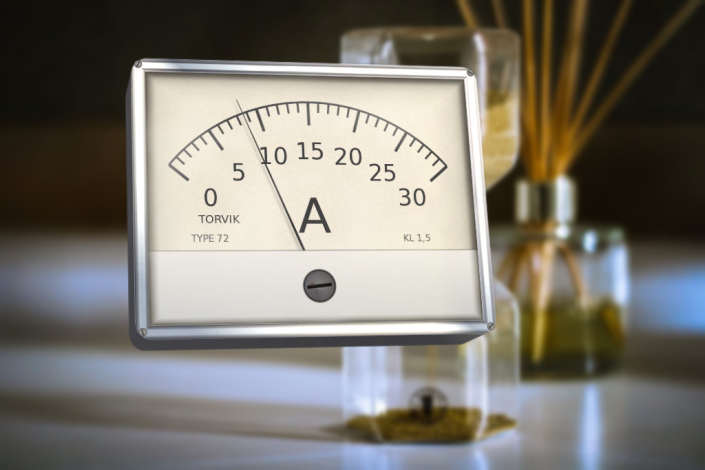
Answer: 8.5 A
